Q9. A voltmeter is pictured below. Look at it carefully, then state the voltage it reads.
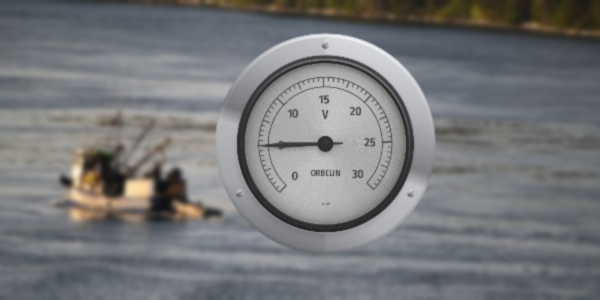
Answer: 5 V
